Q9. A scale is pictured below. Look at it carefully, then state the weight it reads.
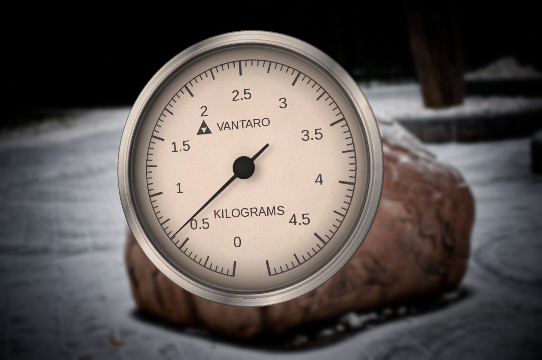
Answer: 0.6 kg
